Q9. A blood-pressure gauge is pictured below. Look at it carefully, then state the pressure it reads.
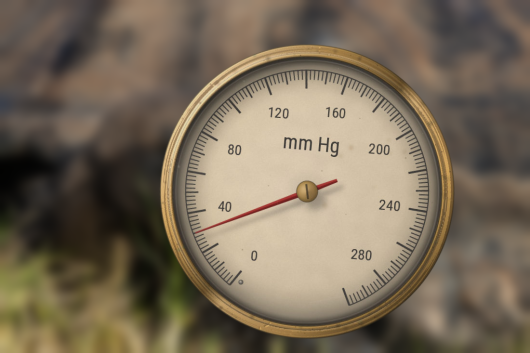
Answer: 30 mmHg
